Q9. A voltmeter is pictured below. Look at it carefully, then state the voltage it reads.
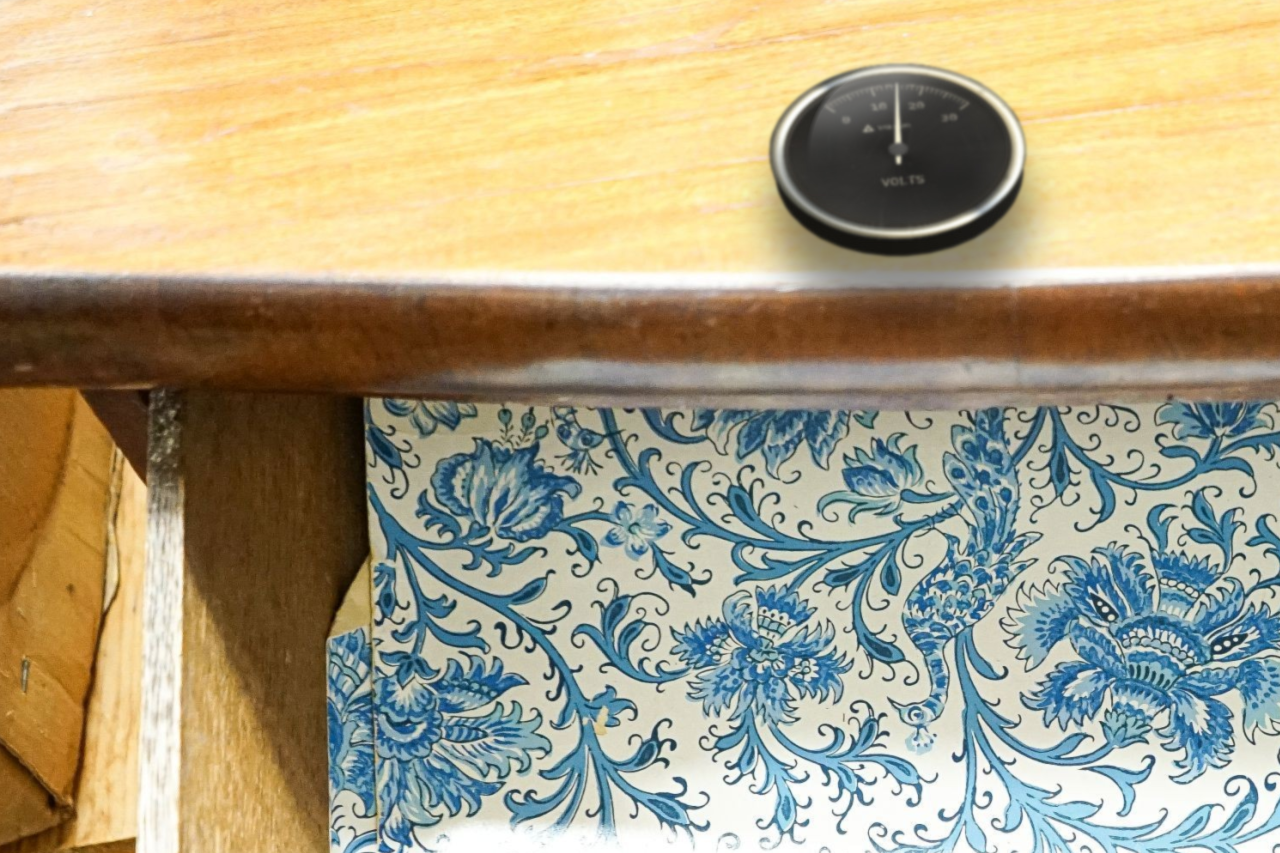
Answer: 15 V
